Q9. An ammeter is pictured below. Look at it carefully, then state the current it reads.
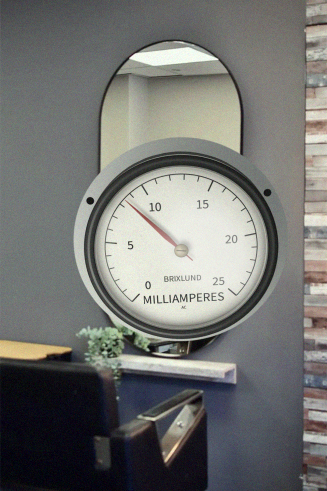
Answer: 8.5 mA
